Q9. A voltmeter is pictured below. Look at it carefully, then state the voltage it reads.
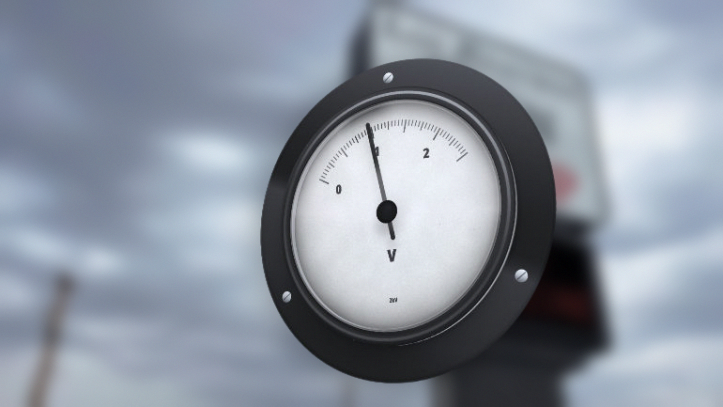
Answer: 1 V
